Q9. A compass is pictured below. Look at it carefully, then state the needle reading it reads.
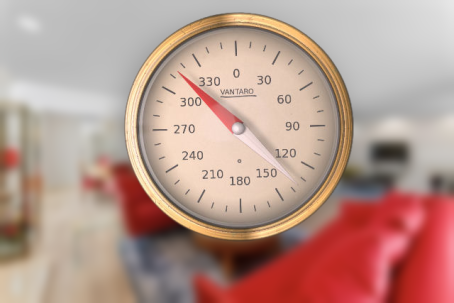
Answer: 315 °
